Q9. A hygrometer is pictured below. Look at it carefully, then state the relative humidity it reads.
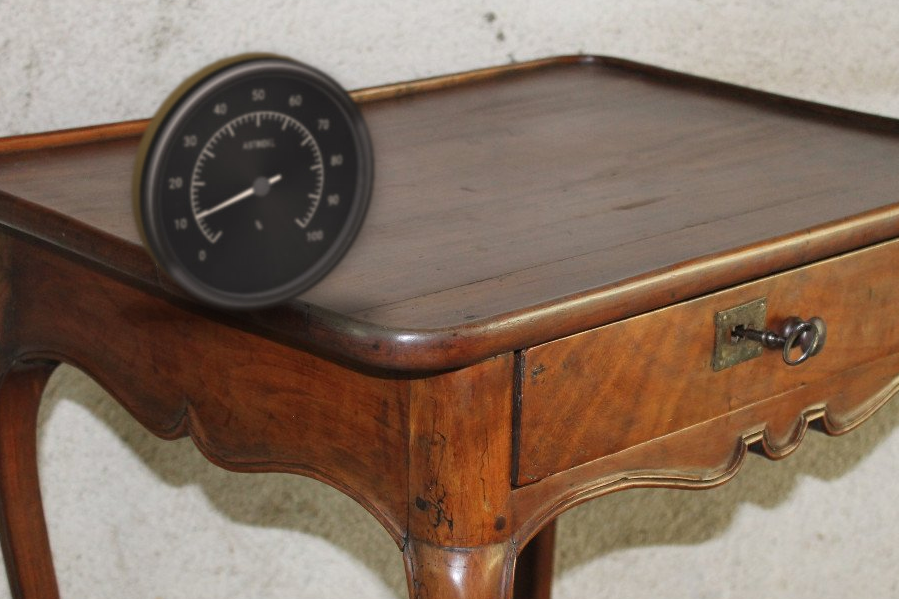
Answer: 10 %
